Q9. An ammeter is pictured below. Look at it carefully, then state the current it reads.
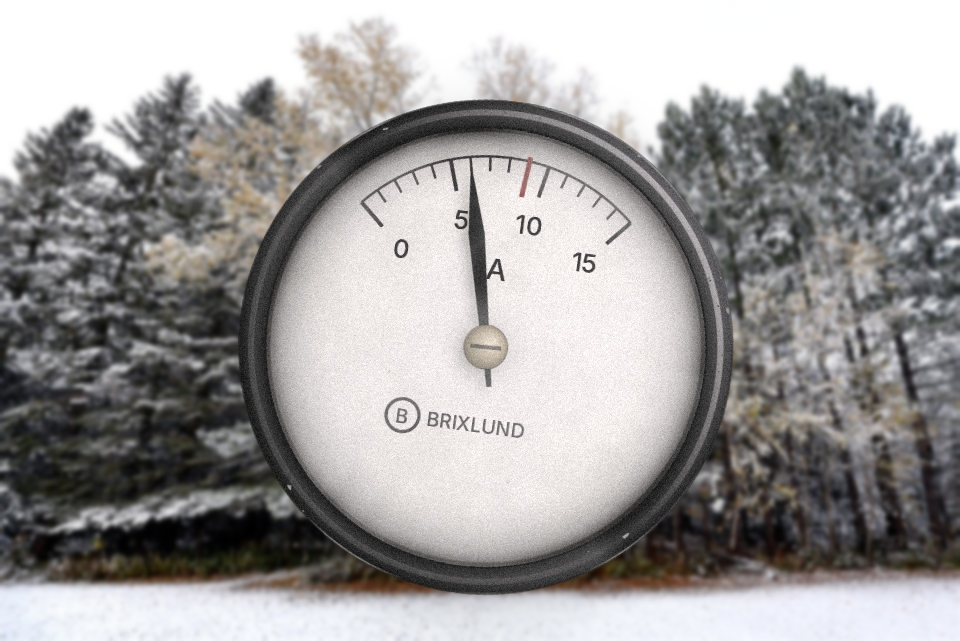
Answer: 6 A
